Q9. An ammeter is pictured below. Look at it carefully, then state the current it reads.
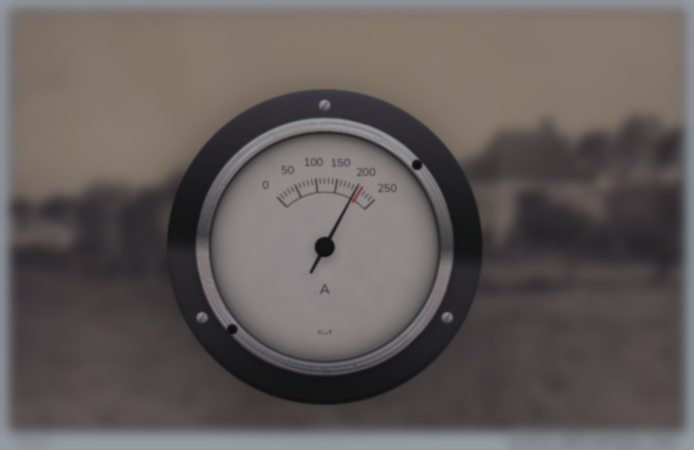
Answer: 200 A
